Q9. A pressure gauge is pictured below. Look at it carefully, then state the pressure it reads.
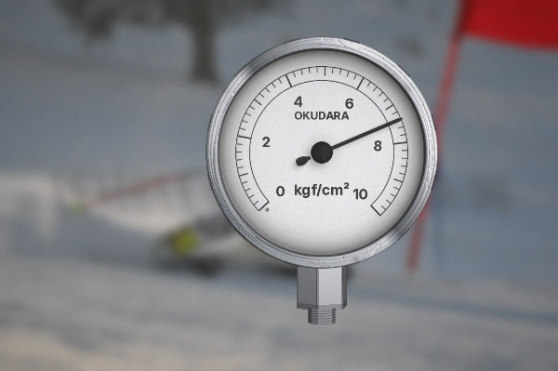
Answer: 7.4 kg/cm²
